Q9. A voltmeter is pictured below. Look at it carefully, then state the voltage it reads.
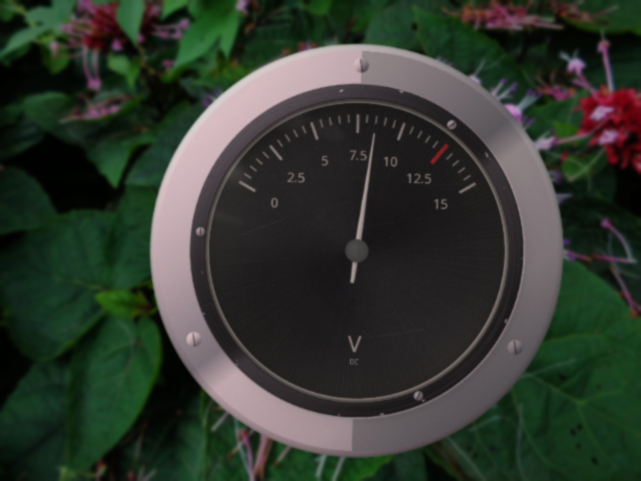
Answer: 8.5 V
